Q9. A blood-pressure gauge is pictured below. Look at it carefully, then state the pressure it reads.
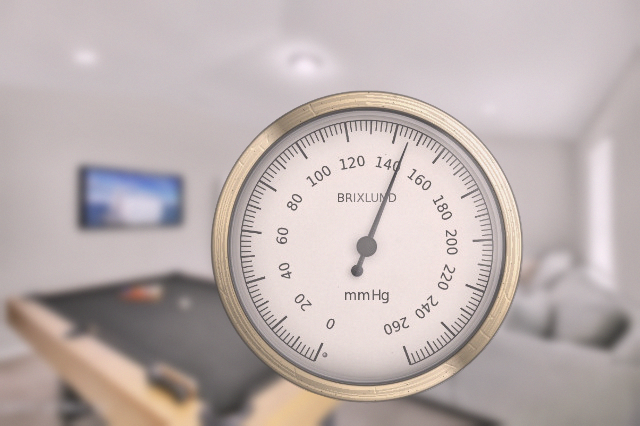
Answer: 146 mmHg
